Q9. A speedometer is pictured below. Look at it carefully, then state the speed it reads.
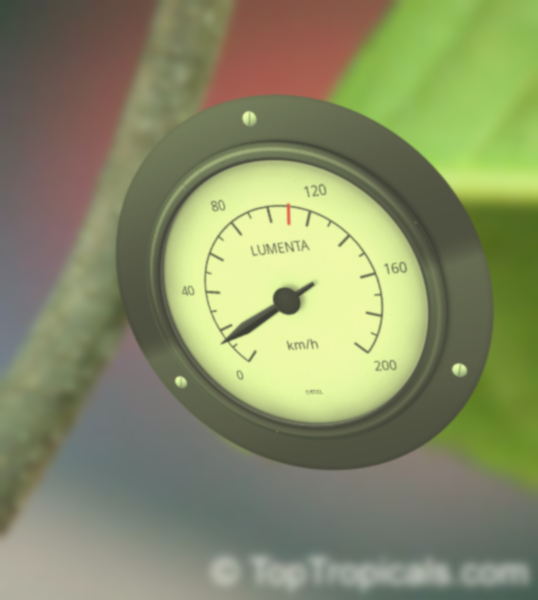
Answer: 15 km/h
